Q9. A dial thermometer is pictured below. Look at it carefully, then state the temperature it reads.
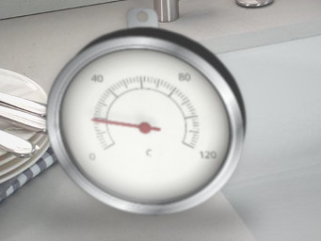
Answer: 20 °C
